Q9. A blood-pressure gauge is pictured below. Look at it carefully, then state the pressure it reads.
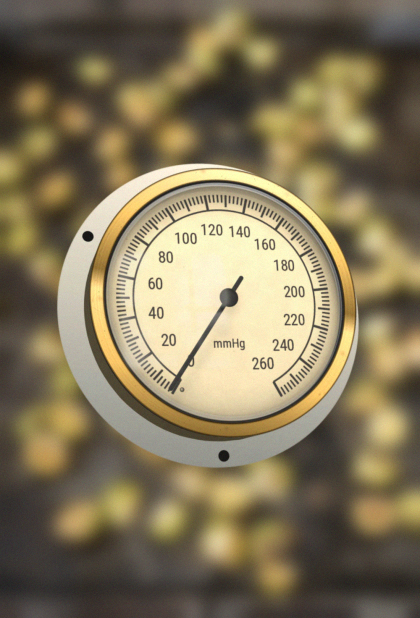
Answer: 2 mmHg
